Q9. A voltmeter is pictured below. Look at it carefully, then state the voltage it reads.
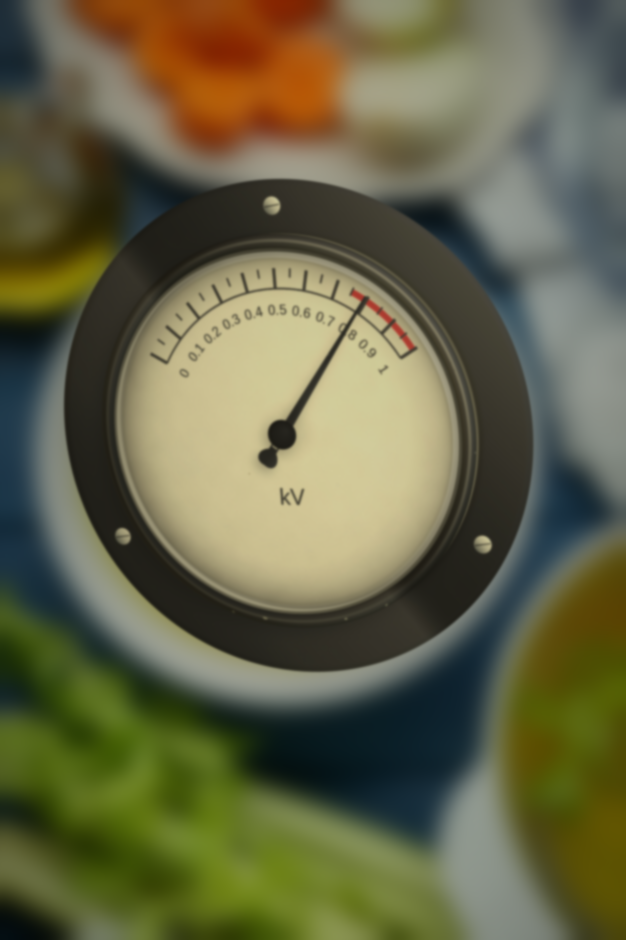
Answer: 0.8 kV
